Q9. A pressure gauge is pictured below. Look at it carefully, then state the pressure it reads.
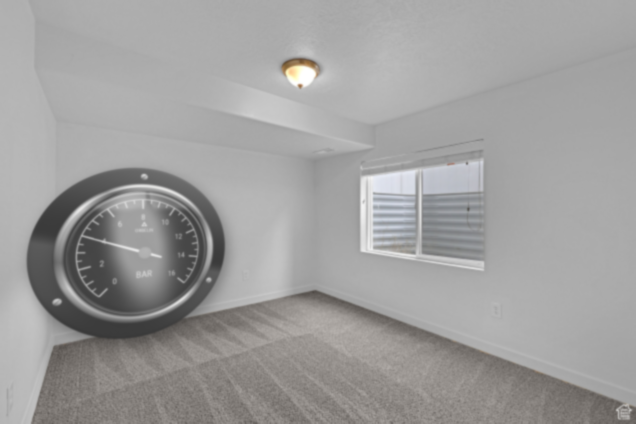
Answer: 4 bar
